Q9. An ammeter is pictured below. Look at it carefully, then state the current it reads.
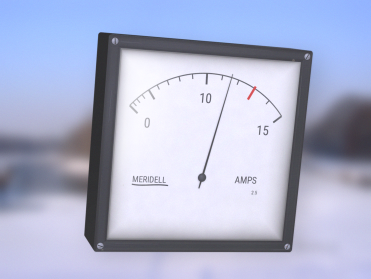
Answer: 11.5 A
